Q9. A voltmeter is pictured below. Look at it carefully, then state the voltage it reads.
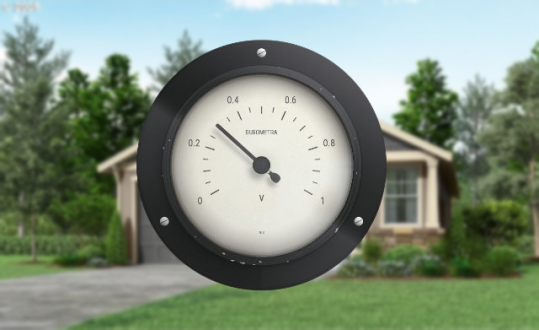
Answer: 0.3 V
